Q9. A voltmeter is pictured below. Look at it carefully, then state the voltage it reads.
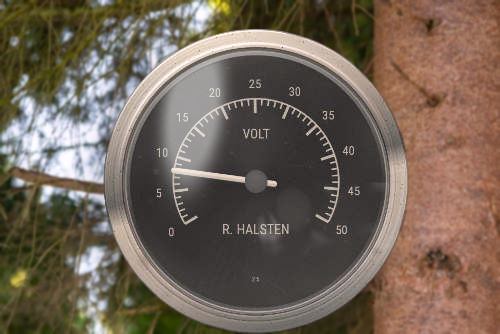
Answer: 8 V
